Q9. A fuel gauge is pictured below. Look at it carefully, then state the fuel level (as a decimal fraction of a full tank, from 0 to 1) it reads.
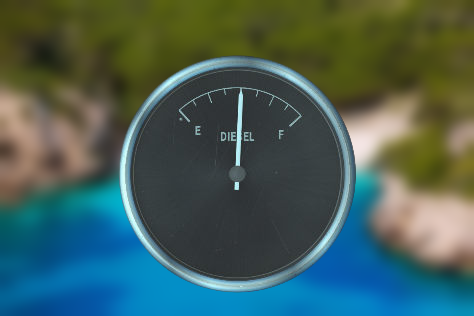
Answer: 0.5
